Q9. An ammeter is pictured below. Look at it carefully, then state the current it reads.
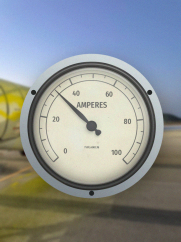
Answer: 32.5 A
